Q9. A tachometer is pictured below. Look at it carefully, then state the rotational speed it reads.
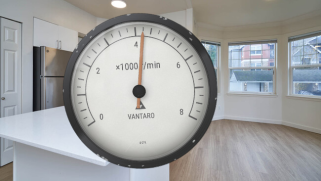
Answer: 4250 rpm
